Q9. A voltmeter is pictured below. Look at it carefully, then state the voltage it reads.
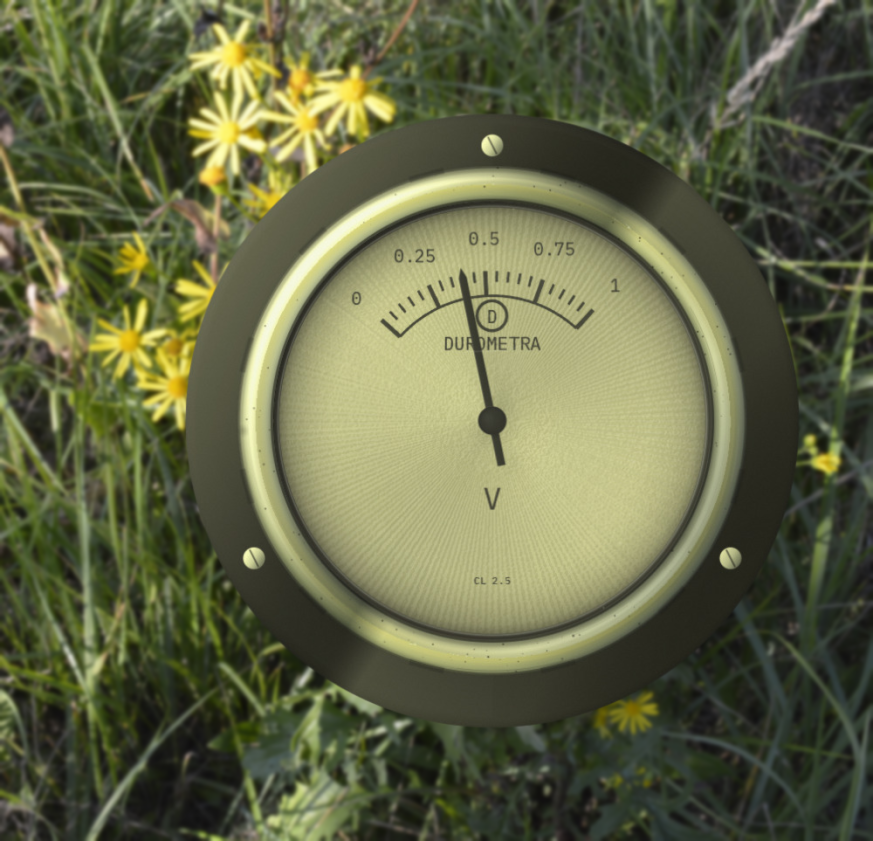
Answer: 0.4 V
